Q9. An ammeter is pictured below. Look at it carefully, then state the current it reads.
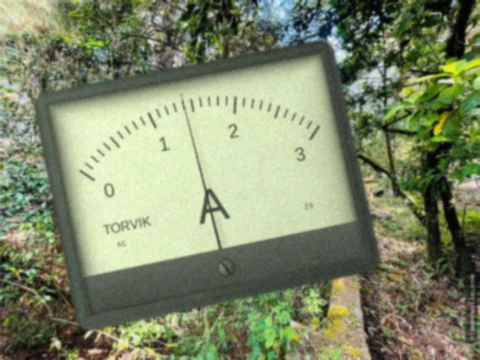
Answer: 1.4 A
